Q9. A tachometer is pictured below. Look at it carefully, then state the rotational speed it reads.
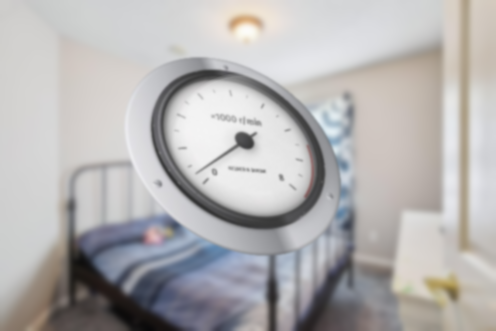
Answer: 250 rpm
